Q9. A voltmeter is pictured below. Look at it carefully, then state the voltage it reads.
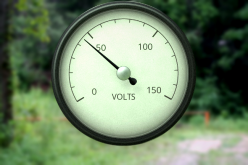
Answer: 45 V
